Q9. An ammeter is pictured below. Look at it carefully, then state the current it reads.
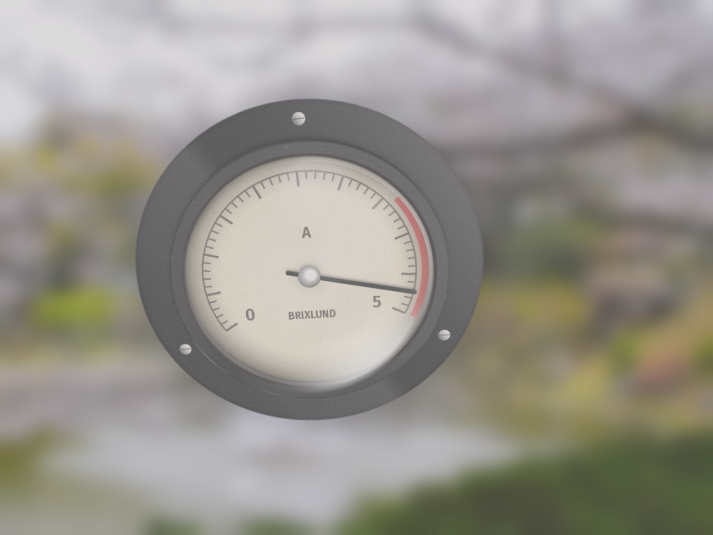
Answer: 4.7 A
